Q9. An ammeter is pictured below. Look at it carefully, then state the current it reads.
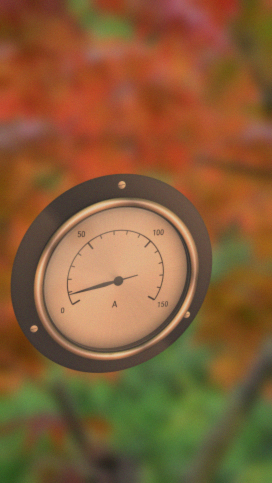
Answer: 10 A
